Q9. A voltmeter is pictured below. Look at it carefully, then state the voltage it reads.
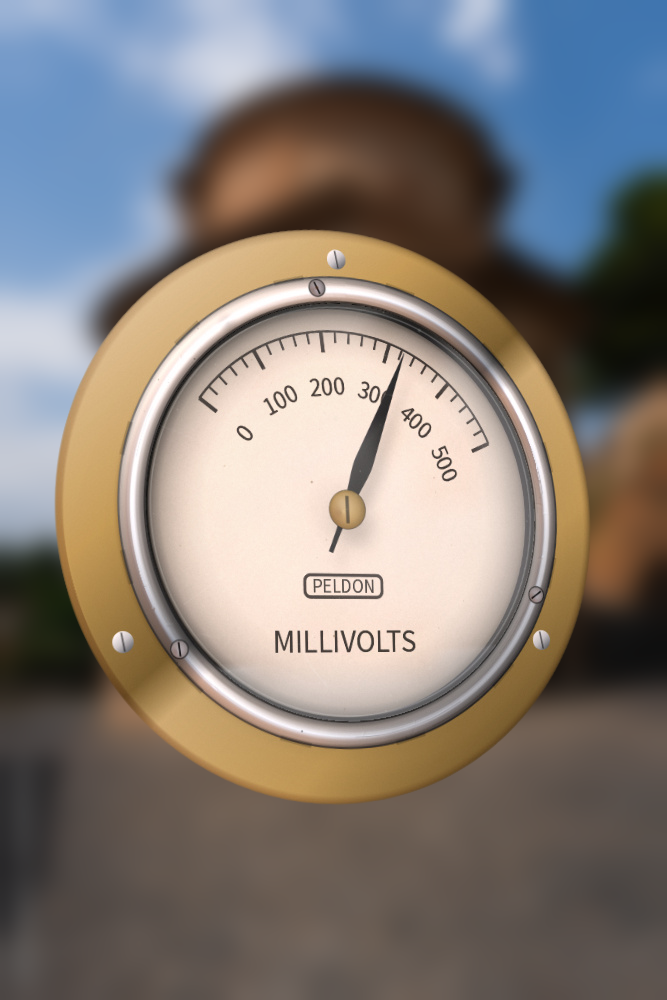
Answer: 320 mV
